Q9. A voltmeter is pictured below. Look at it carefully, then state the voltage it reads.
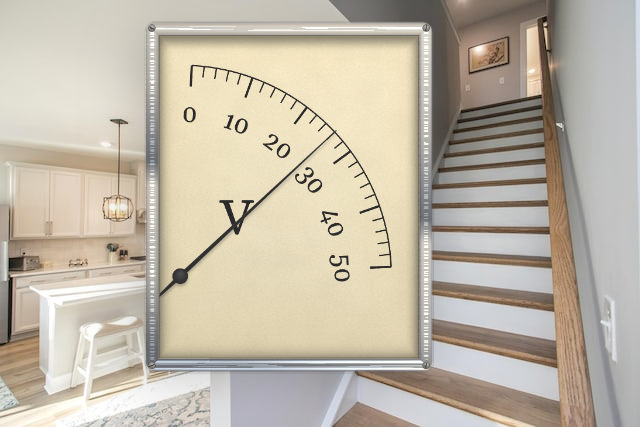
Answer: 26 V
